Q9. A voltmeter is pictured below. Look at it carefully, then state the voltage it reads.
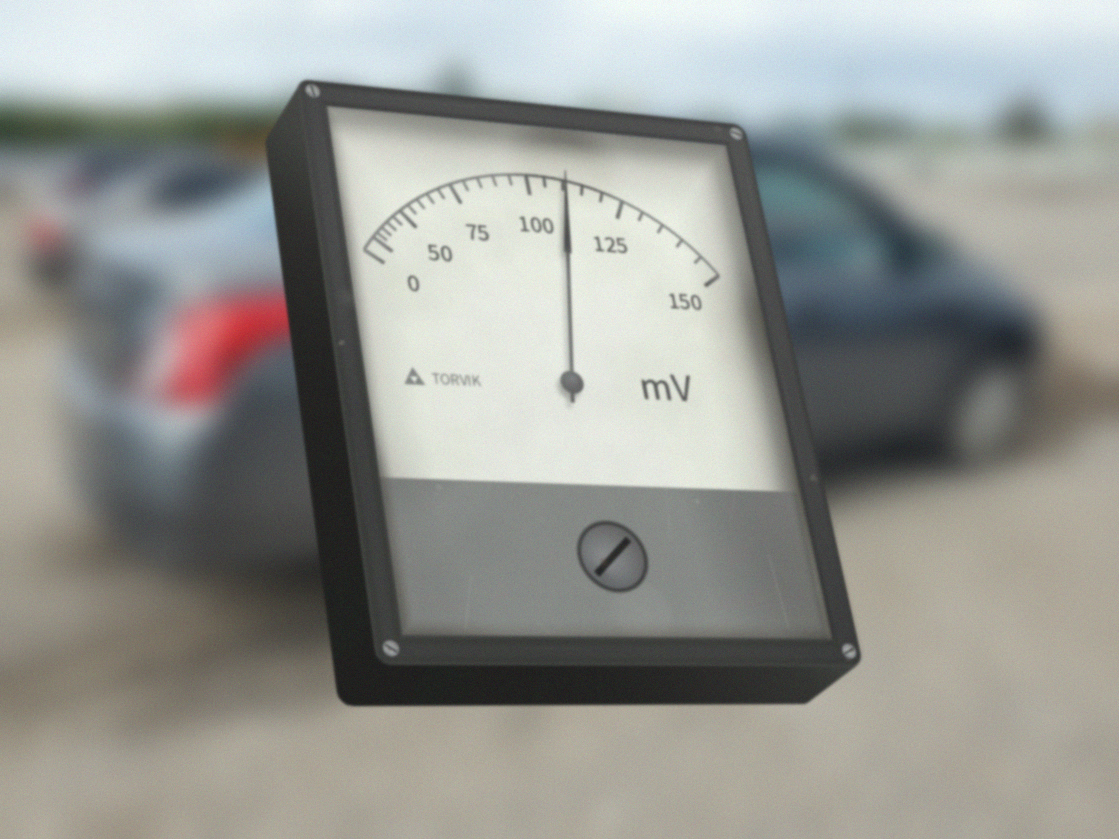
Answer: 110 mV
